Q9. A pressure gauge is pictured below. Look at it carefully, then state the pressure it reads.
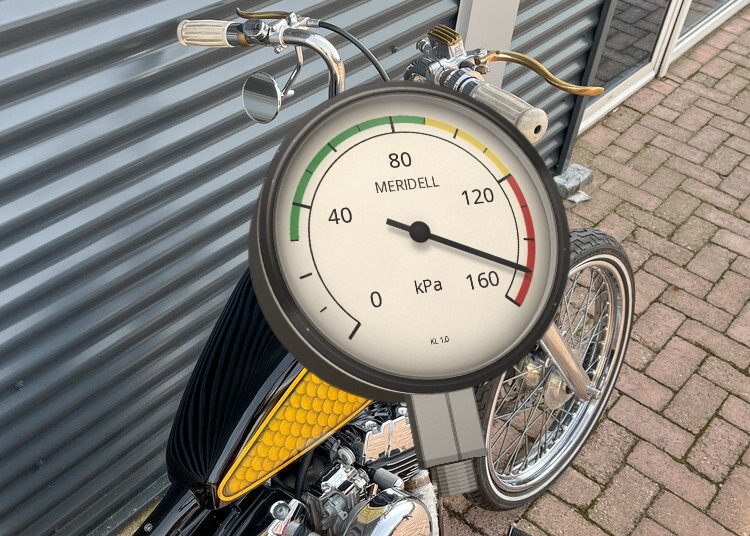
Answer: 150 kPa
